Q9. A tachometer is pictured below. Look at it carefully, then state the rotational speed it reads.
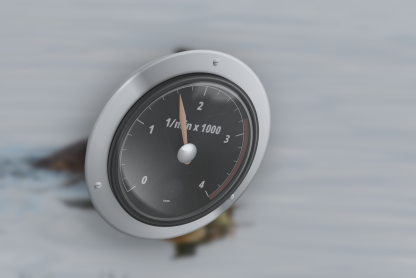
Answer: 1600 rpm
